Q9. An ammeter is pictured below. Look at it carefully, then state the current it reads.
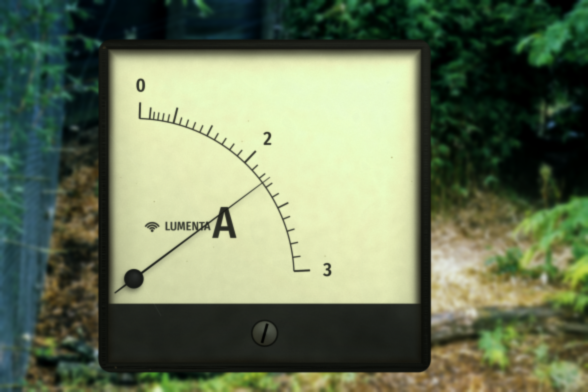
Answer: 2.25 A
